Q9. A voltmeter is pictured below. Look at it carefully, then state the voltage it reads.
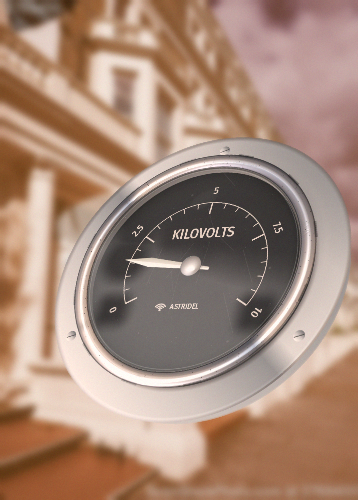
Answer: 1.5 kV
